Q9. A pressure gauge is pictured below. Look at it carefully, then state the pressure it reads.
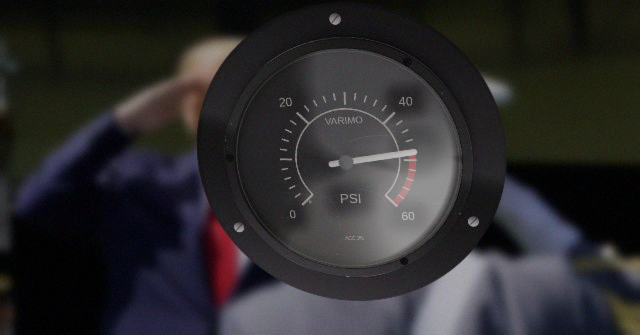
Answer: 48 psi
